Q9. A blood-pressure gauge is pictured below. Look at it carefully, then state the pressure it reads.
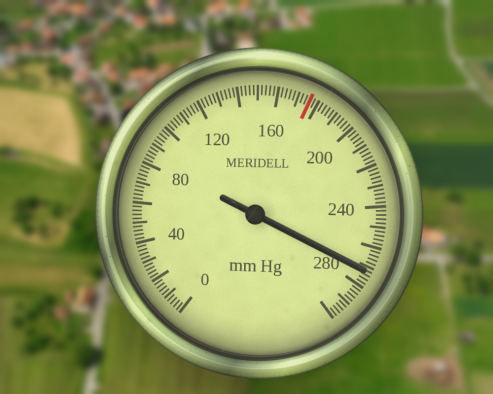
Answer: 272 mmHg
